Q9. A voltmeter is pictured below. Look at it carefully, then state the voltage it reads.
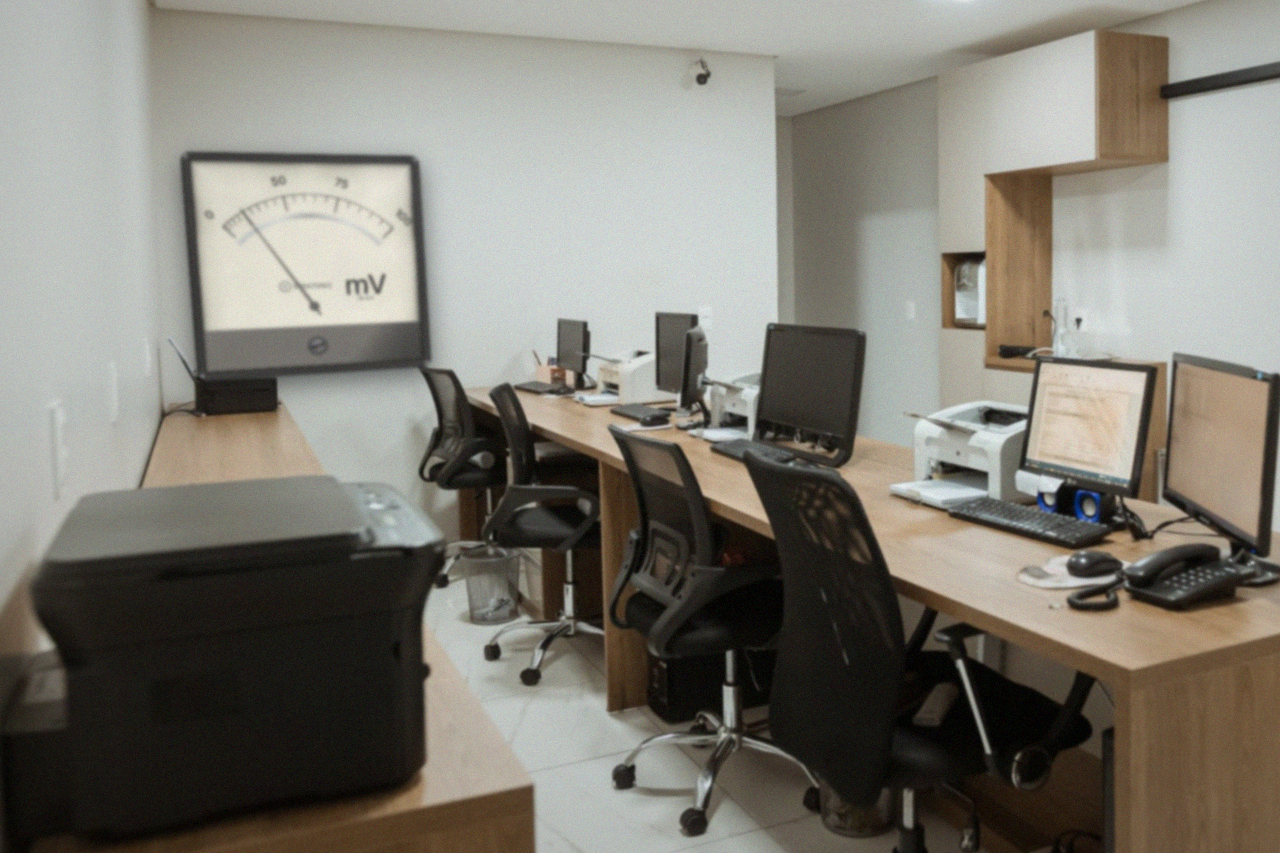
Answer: 25 mV
